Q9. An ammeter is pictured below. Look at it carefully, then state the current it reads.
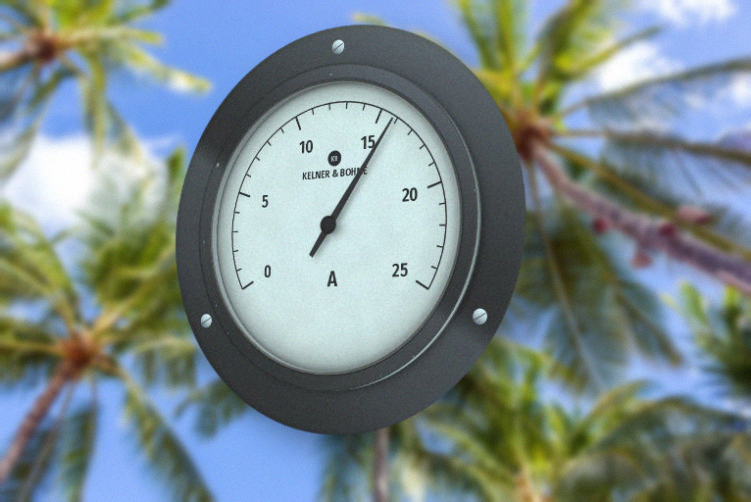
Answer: 16 A
